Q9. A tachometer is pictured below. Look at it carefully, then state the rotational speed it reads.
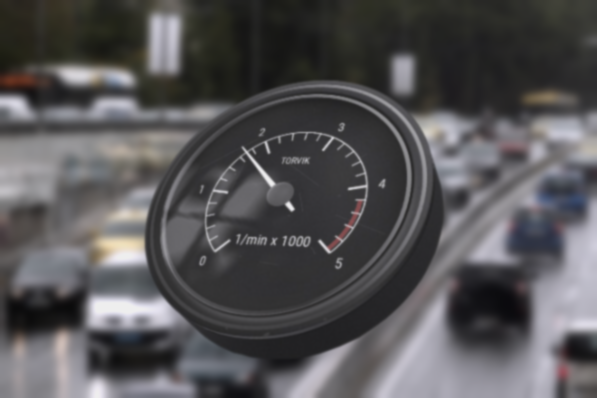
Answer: 1700 rpm
